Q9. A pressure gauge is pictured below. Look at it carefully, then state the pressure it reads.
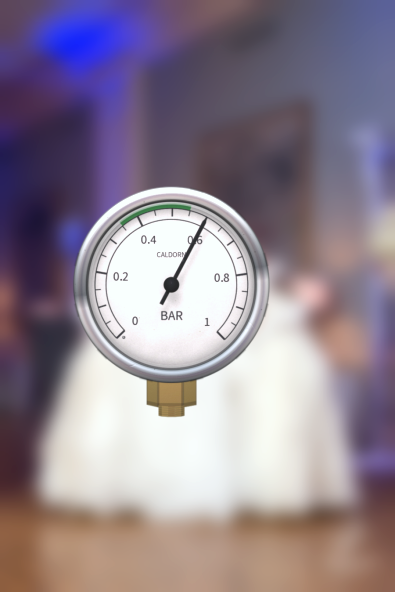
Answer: 0.6 bar
